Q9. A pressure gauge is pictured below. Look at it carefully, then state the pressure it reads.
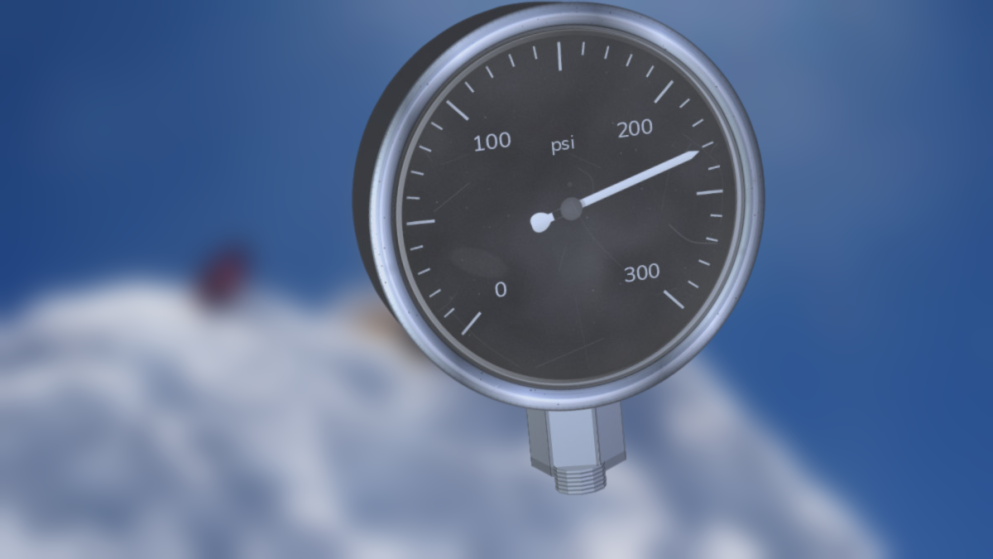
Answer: 230 psi
